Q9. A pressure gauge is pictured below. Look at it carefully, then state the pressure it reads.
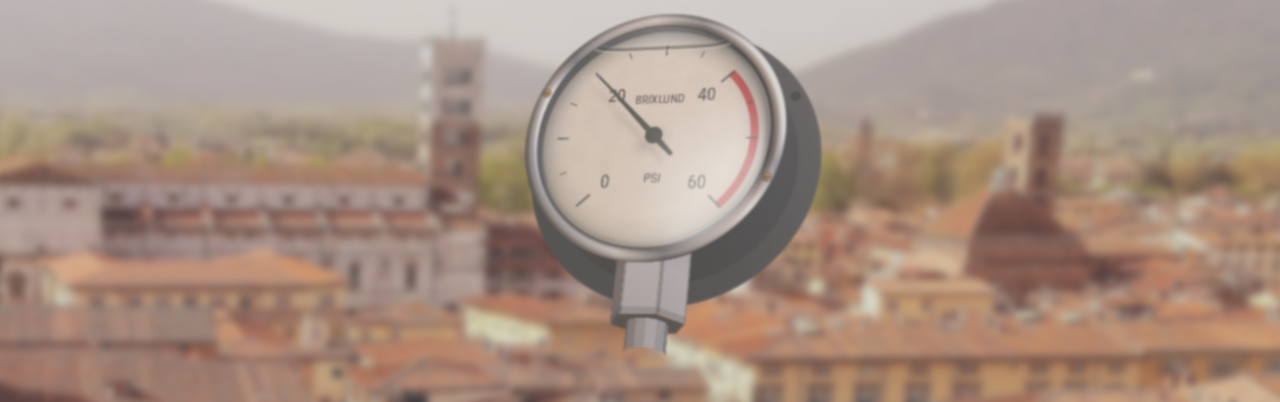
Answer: 20 psi
